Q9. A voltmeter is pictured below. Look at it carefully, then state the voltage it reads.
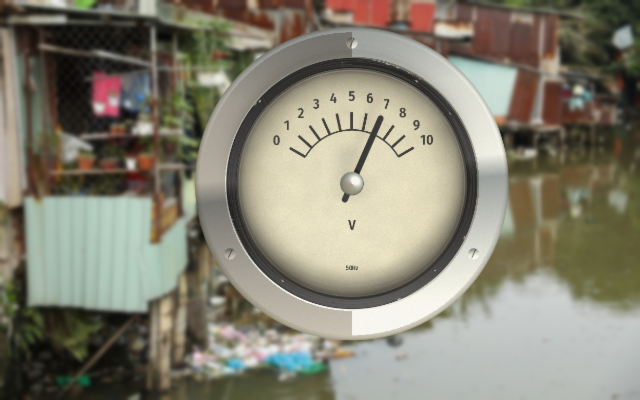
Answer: 7 V
